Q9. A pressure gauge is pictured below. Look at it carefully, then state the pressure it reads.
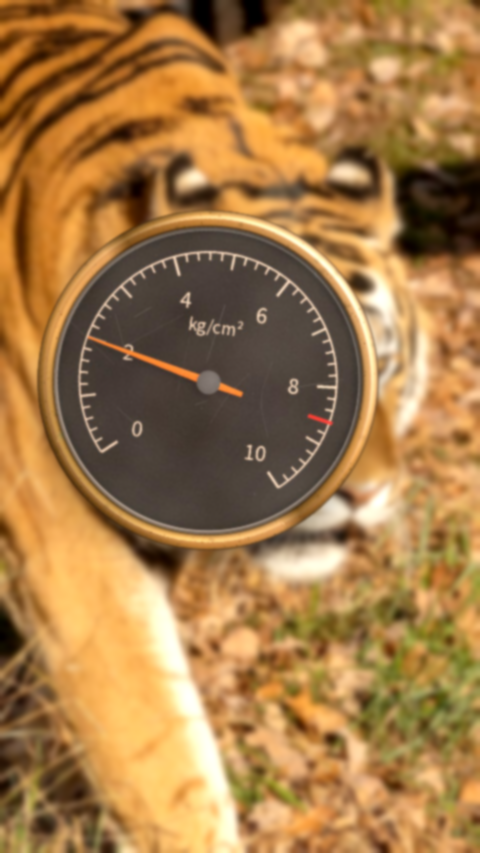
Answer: 2 kg/cm²
